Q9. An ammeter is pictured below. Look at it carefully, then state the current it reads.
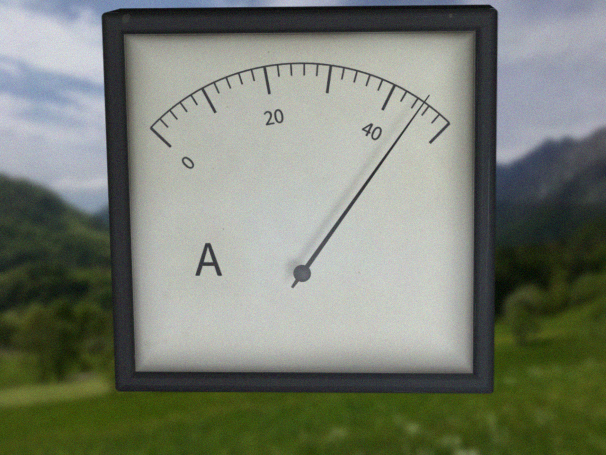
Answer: 45 A
